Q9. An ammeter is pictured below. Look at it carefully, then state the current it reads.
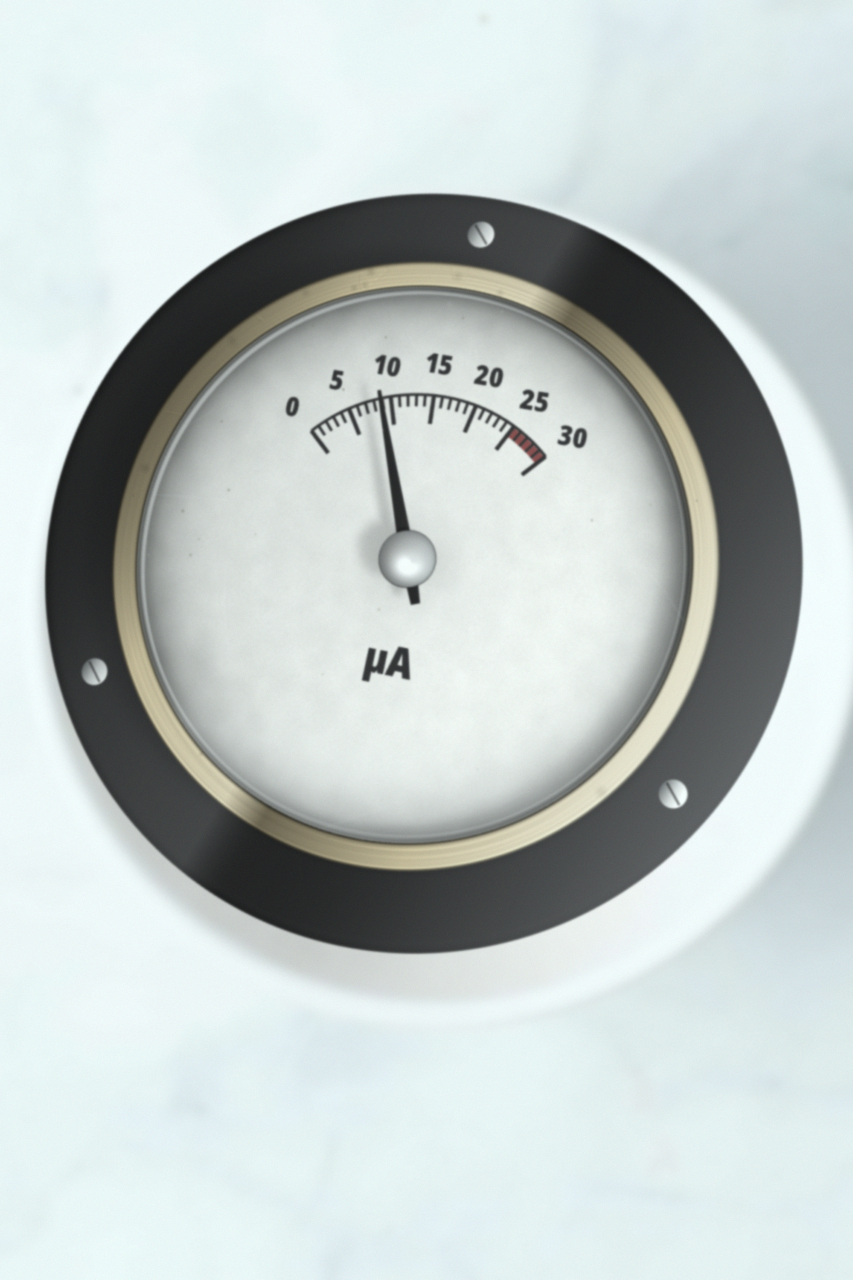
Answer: 9 µA
